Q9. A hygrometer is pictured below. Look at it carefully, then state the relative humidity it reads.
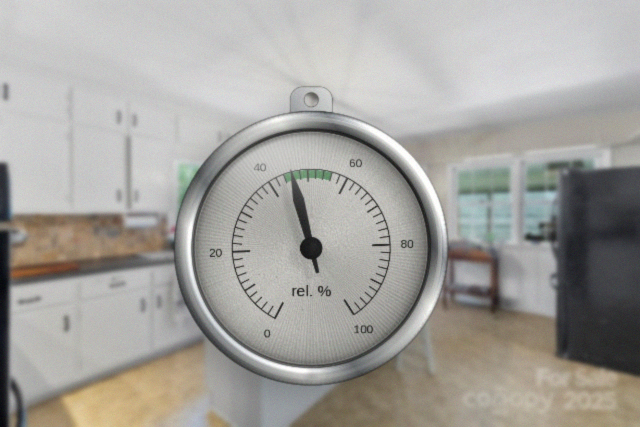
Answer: 46 %
